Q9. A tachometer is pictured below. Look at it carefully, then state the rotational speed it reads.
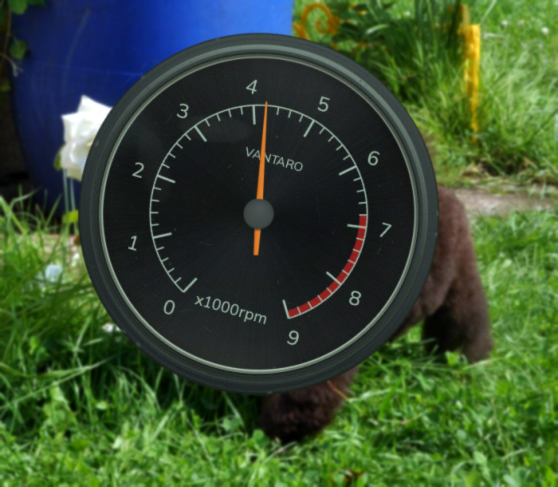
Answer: 4200 rpm
